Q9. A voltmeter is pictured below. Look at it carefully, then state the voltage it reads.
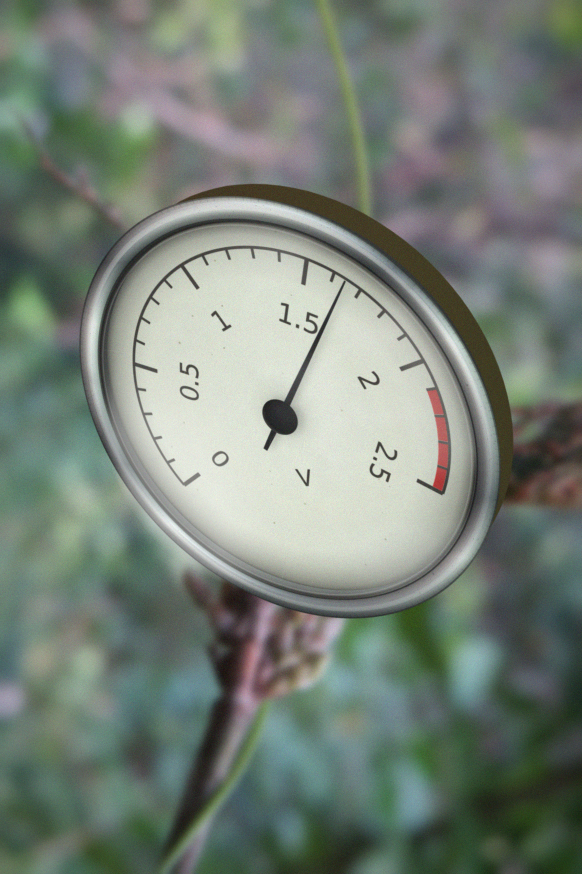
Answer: 1.65 V
